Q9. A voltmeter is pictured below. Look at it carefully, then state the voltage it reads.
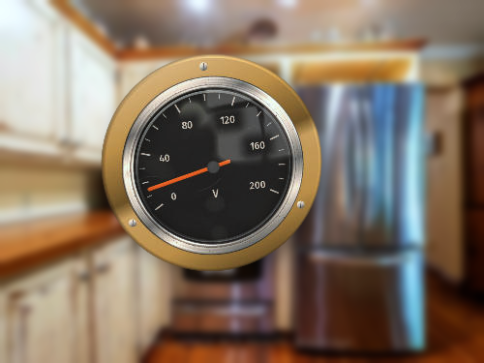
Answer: 15 V
